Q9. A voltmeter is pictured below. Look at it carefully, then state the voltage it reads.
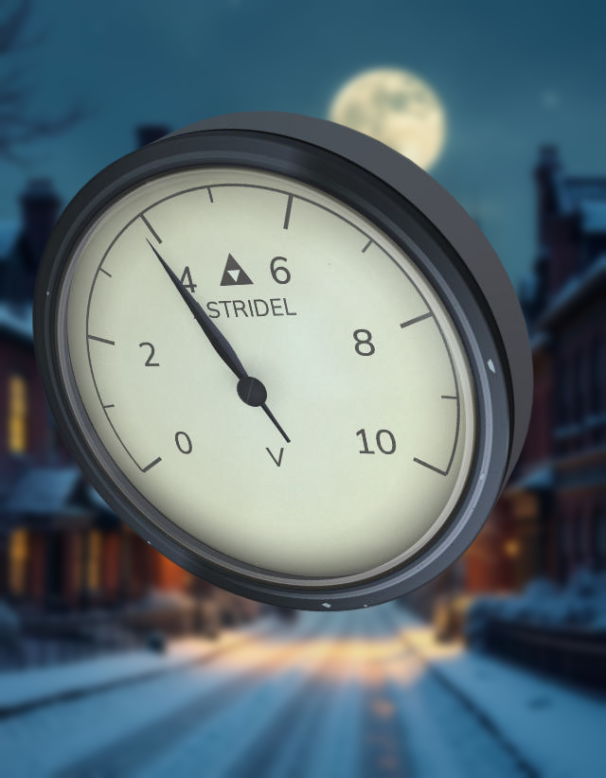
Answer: 4 V
